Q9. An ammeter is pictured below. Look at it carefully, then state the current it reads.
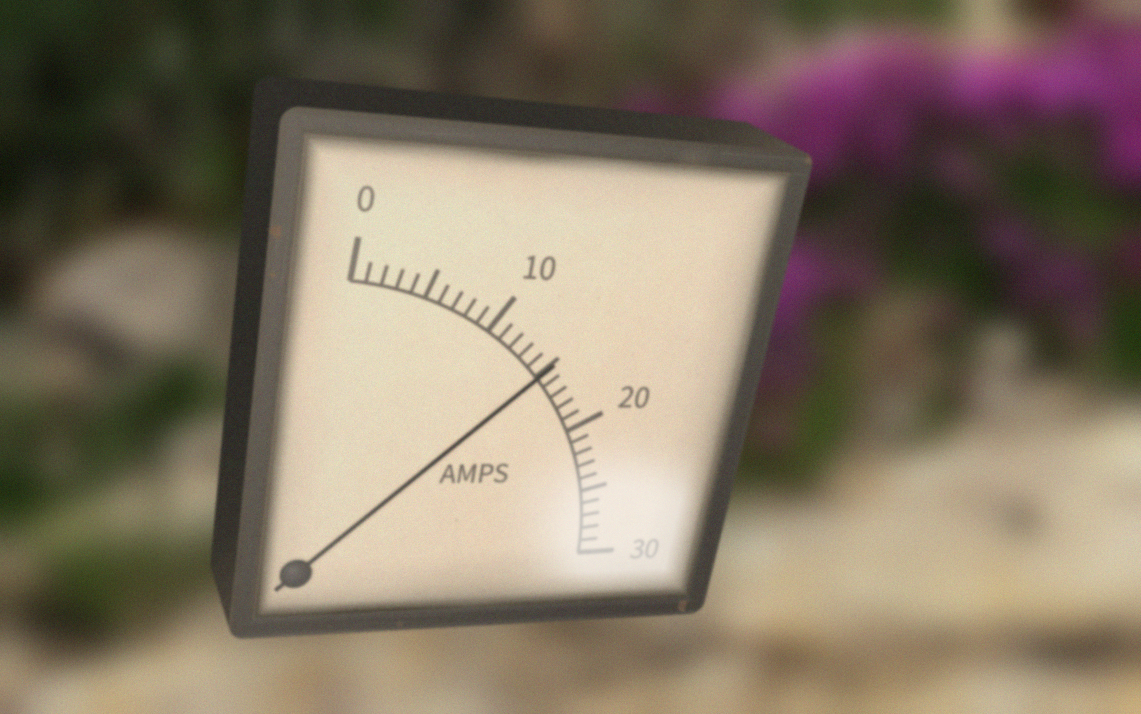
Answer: 15 A
